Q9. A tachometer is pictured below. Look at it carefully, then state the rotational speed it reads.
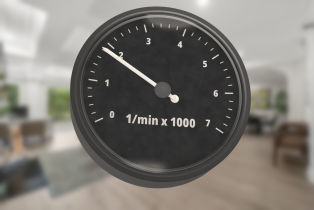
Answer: 1800 rpm
